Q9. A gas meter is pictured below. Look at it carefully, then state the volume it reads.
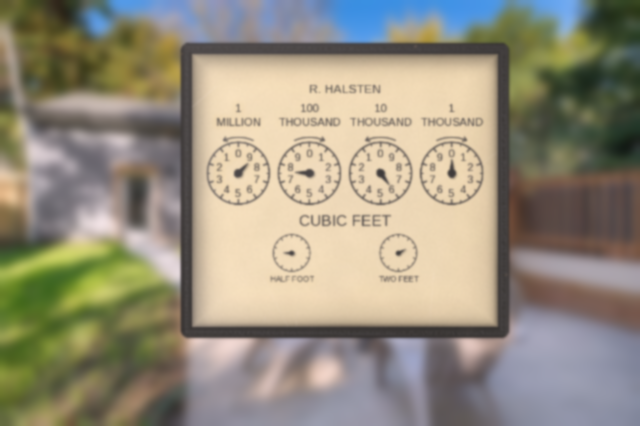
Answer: 876000 ft³
